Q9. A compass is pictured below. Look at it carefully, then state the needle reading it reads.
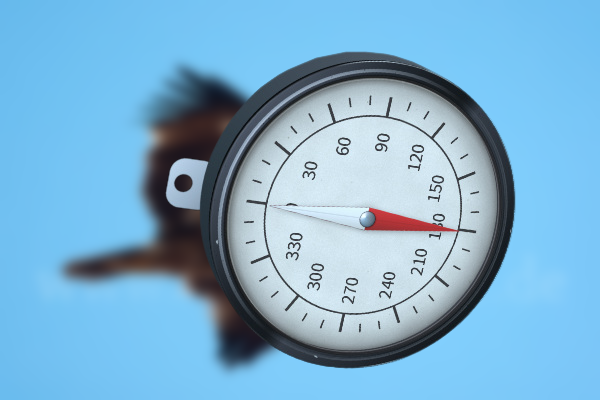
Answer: 180 °
